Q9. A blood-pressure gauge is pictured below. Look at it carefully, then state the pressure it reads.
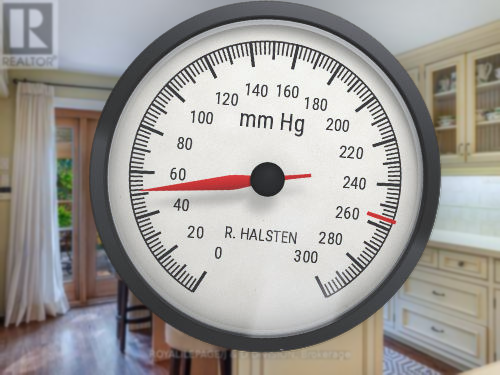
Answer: 52 mmHg
